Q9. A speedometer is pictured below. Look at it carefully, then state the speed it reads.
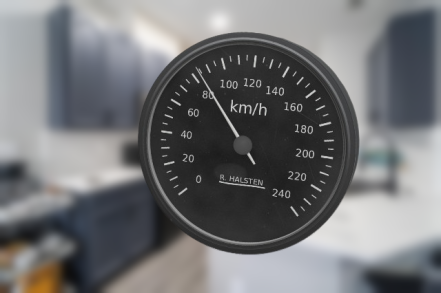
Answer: 85 km/h
